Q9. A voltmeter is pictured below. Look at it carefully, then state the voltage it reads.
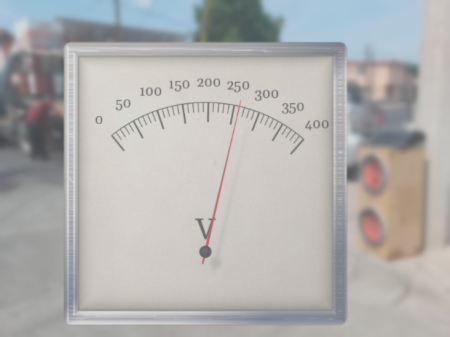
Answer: 260 V
